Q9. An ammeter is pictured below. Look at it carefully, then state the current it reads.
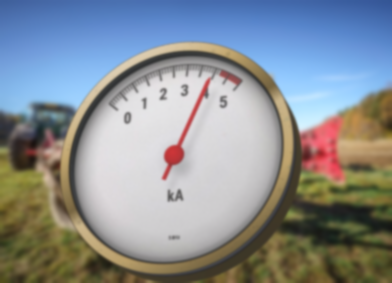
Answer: 4 kA
